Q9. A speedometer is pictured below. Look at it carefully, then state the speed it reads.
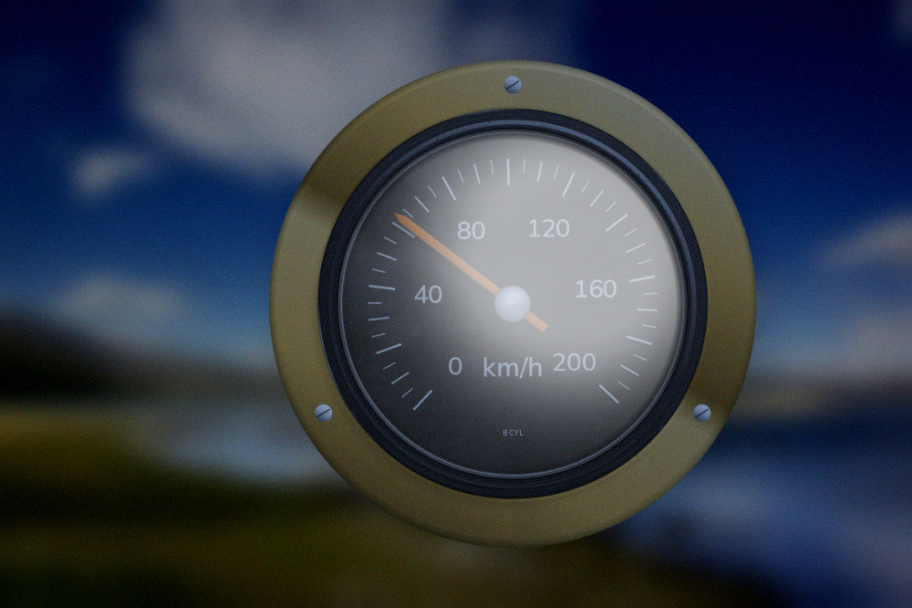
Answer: 62.5 km/h
